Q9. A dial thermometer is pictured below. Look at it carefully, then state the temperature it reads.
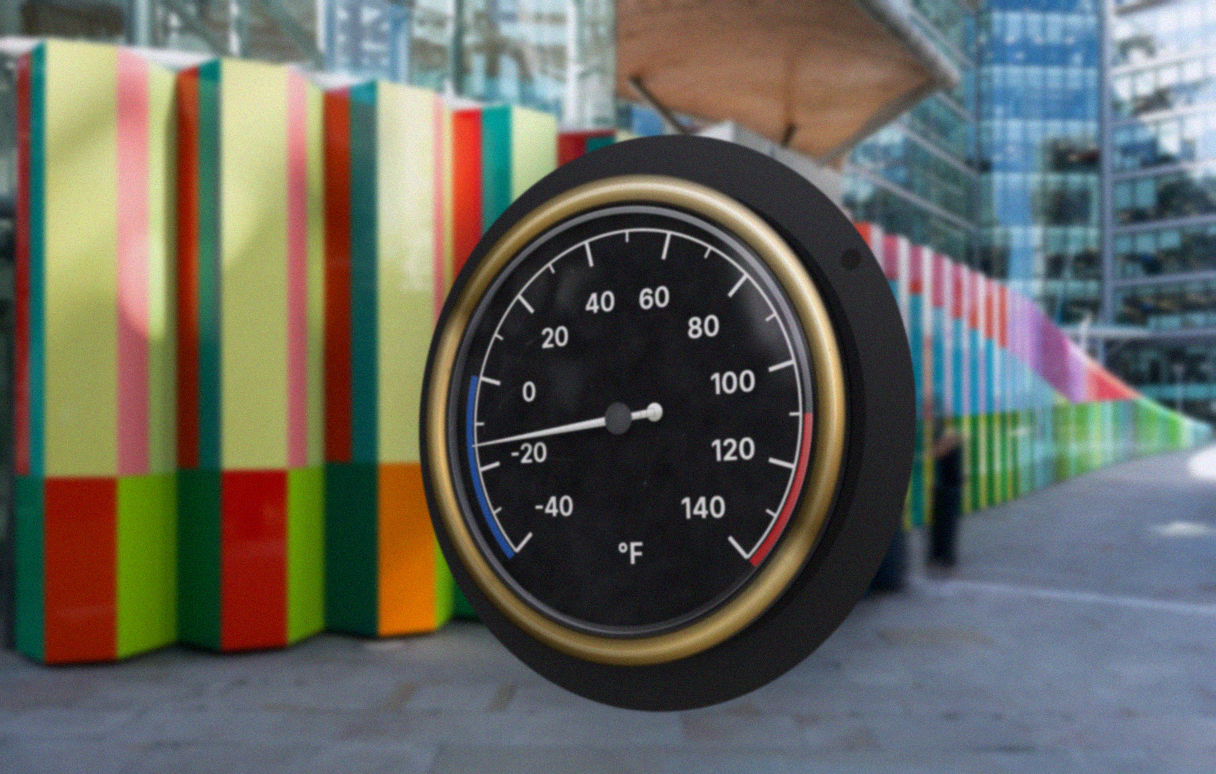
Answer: -15 °F
